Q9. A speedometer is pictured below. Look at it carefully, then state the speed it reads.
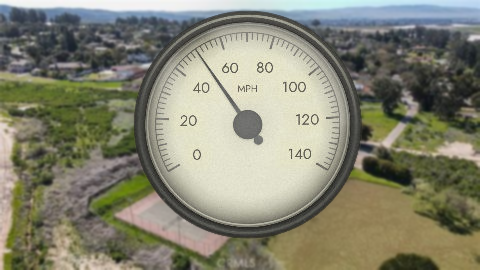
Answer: 50 mph
